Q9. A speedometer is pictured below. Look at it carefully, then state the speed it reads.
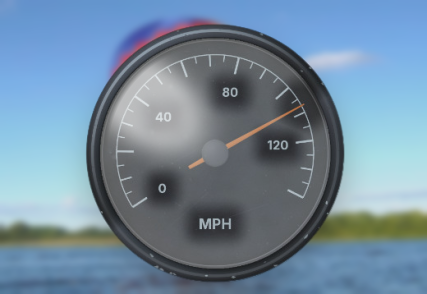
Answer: 107.5 mph
